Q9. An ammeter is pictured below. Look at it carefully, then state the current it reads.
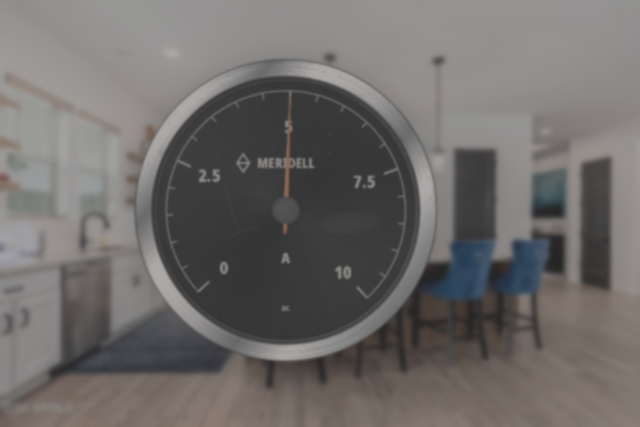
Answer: 5 A
